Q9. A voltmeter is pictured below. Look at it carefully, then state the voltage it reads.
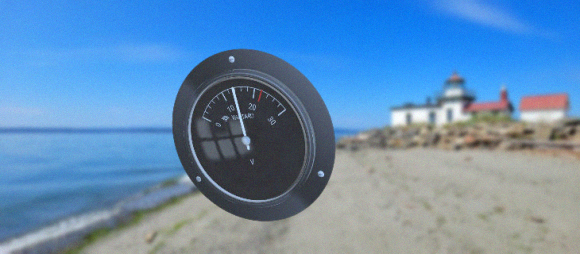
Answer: 14 V
